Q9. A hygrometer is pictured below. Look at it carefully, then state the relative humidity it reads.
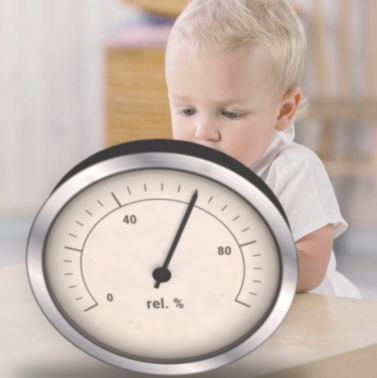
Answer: 60 %
